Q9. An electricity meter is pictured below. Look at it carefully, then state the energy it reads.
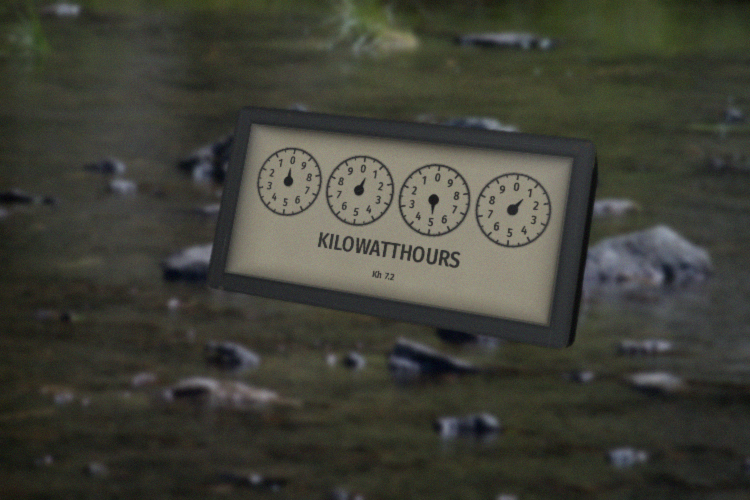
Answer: 51 kWh
